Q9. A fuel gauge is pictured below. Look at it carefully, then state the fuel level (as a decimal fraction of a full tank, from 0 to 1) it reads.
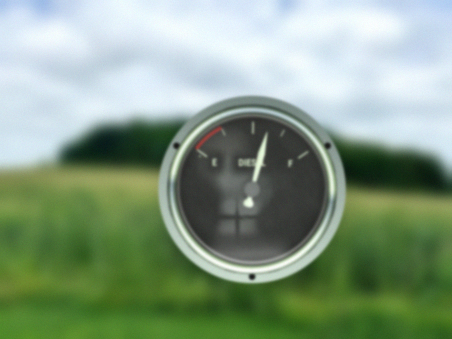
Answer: 0.625
